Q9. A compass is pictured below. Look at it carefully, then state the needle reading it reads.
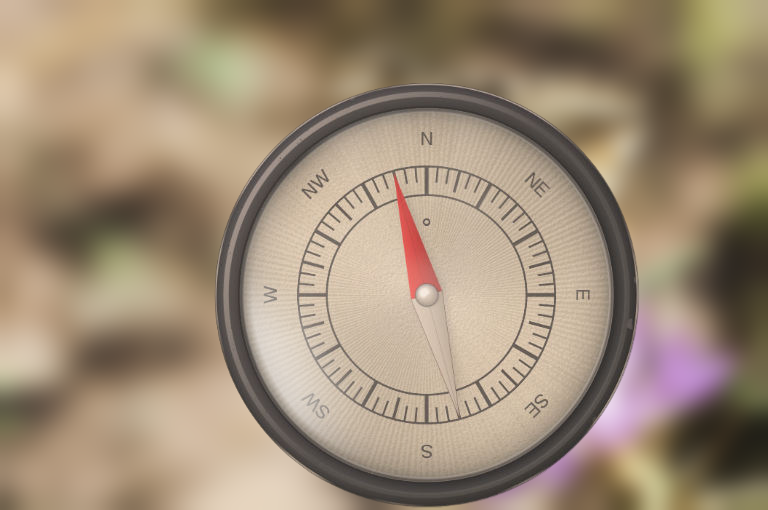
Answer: 345 °
